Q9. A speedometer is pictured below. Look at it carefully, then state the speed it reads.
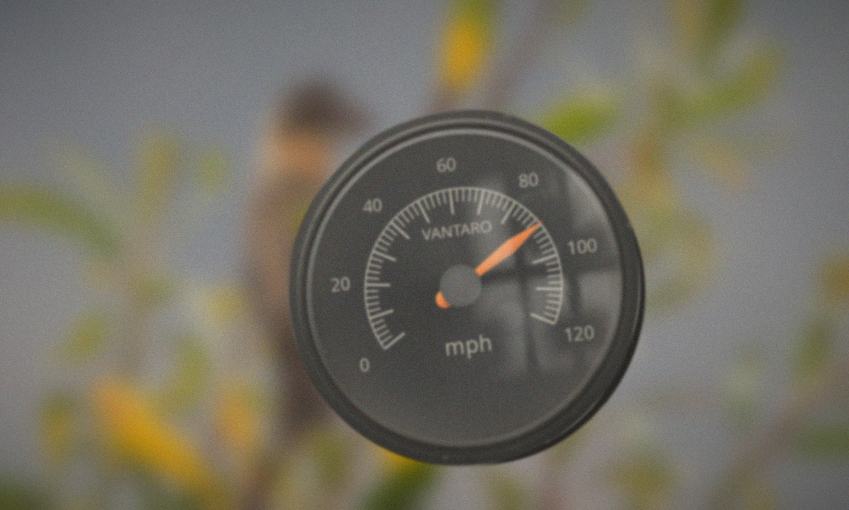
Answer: 90 mph
